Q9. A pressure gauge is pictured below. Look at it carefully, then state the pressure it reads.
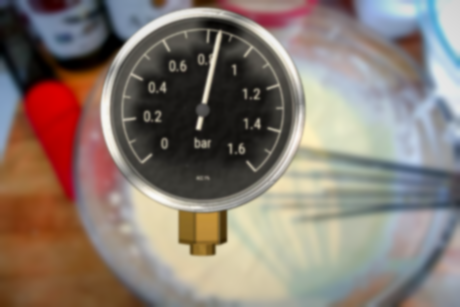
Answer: 0.85 bar
